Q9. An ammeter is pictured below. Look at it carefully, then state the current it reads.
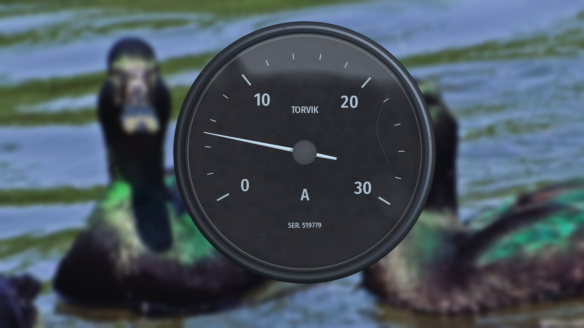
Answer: 5 A
